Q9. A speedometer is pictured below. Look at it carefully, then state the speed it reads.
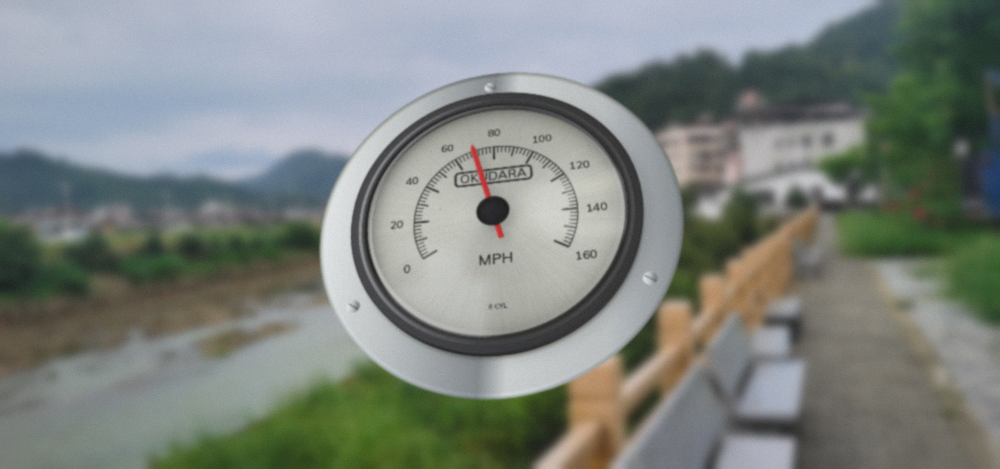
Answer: 70 mph
